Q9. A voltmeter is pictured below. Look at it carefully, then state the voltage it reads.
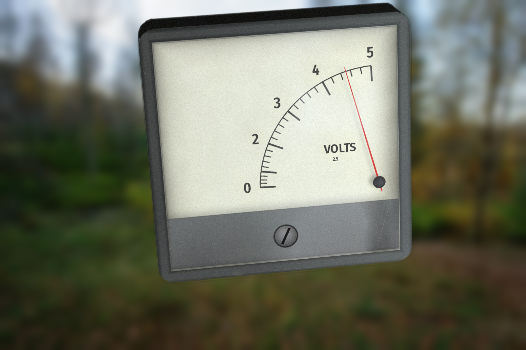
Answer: 4.5 V
